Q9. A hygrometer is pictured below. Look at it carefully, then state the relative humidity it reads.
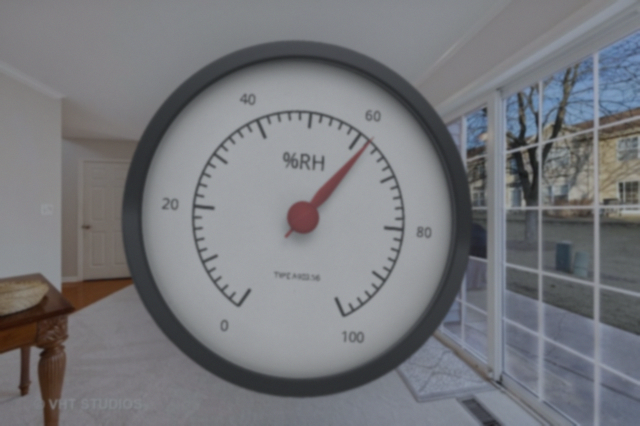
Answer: 62 %
